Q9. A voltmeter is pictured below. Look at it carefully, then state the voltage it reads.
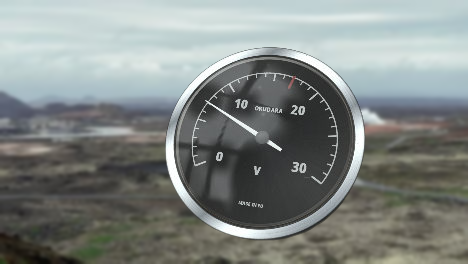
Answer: 7 V
